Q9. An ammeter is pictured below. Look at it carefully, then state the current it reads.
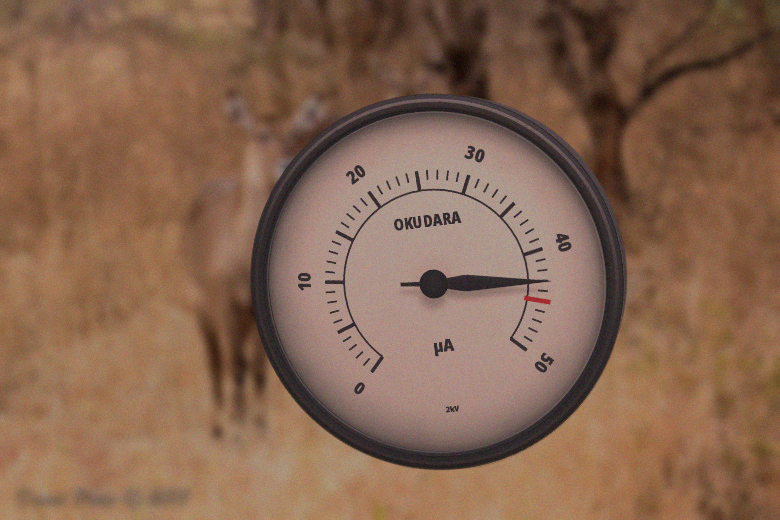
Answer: 43 µA
